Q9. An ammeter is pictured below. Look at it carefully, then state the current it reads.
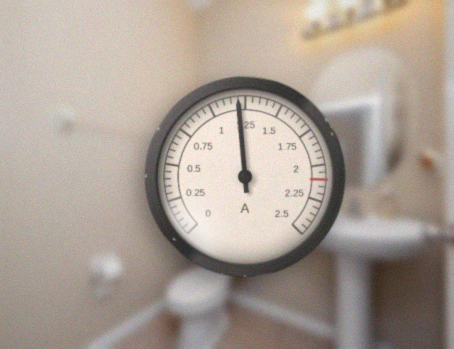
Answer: 1.2 A
